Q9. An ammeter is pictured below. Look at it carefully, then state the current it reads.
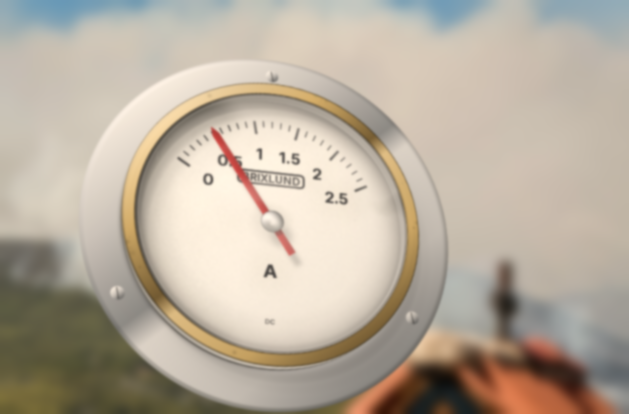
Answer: 0.5 A
